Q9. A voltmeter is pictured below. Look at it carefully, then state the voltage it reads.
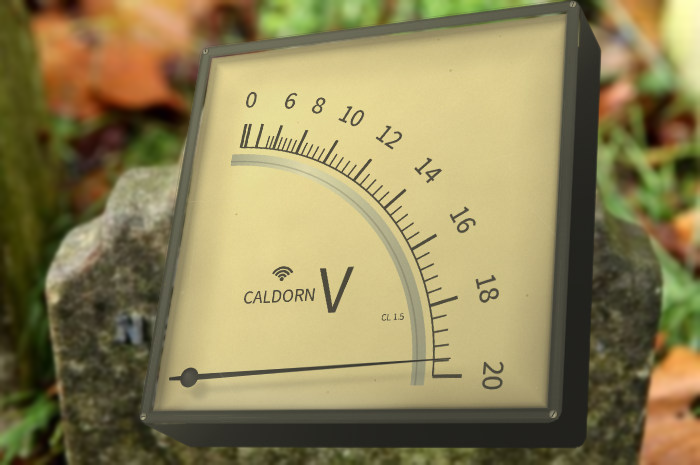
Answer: 19.6 V
